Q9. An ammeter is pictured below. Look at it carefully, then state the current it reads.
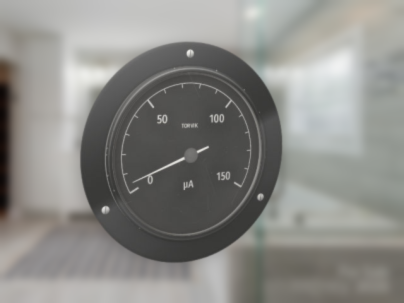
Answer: 5 µA
